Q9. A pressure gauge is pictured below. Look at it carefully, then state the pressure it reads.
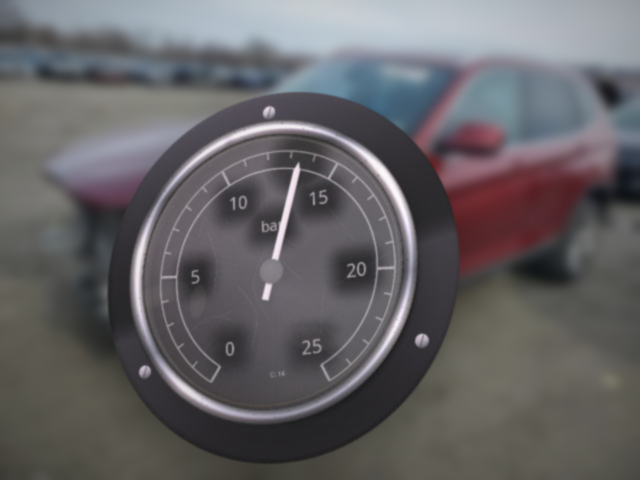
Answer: 13.5 bar
